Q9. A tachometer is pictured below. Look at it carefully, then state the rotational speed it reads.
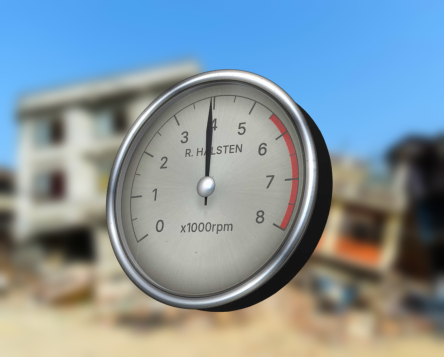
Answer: 4000 rpm
